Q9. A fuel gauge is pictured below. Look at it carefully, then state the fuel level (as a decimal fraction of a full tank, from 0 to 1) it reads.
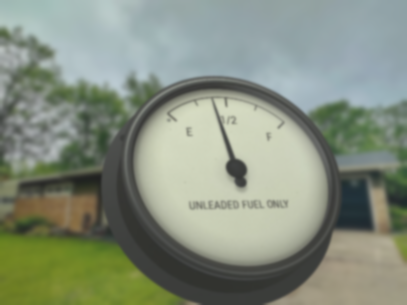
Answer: 0.375
